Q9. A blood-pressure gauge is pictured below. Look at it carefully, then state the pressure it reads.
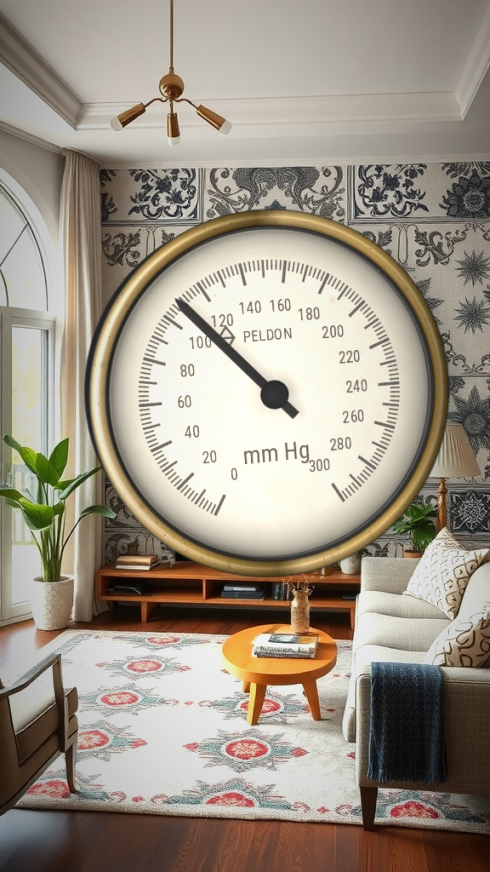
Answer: 108 mmHg
